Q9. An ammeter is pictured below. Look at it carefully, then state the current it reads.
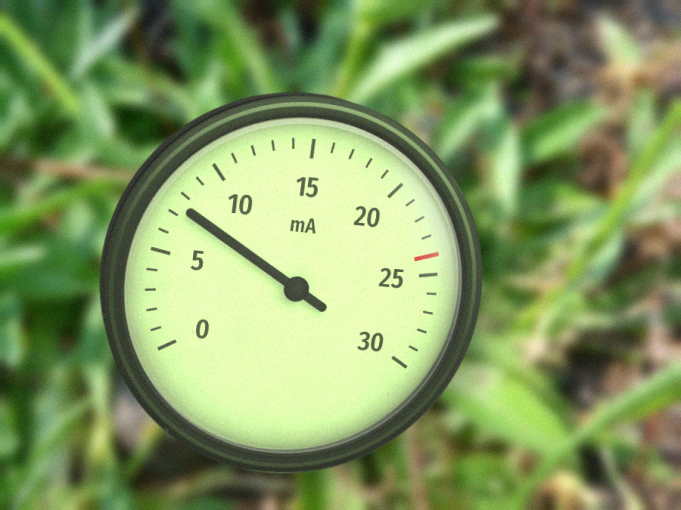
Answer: 7.5 mA
